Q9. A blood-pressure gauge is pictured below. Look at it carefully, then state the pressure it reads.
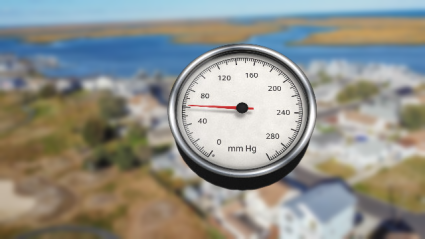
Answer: 60 mmHg
